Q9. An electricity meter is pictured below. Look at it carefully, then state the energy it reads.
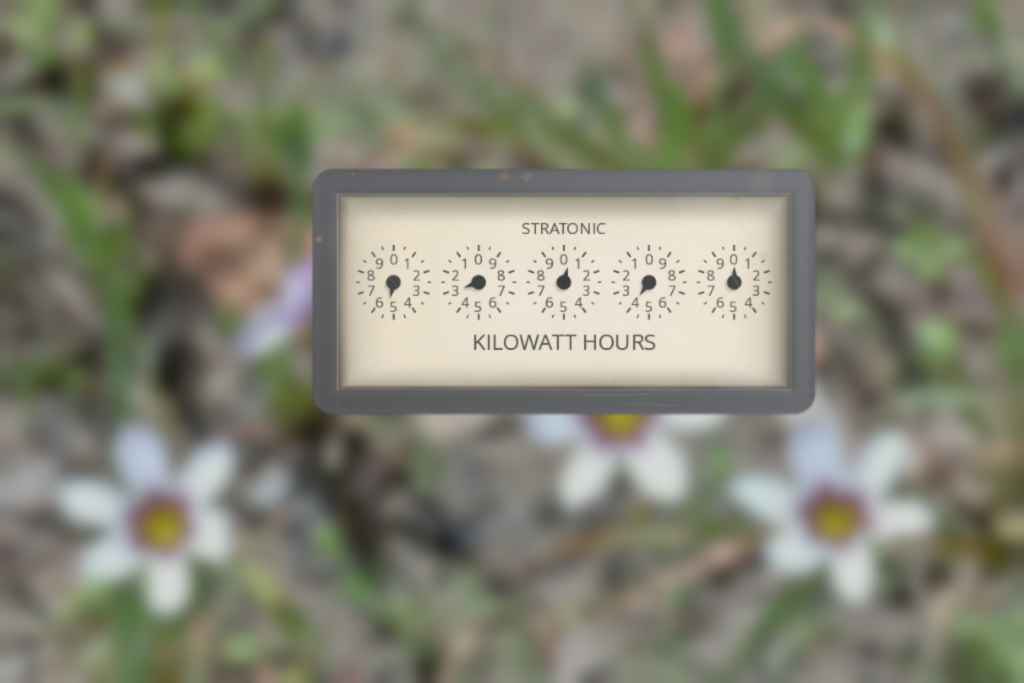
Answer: 53040 kWh
